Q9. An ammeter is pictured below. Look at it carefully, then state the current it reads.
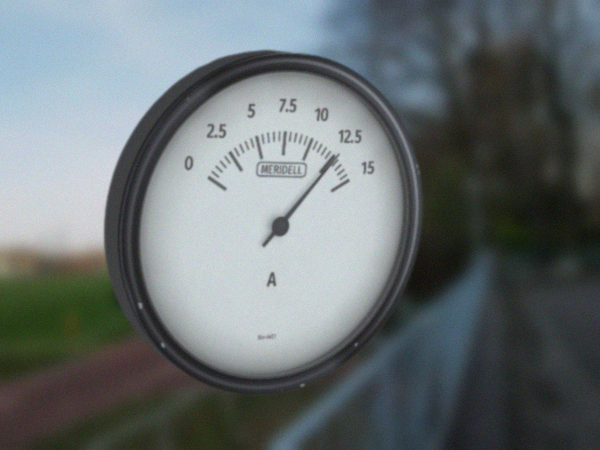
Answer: 12.5 A
